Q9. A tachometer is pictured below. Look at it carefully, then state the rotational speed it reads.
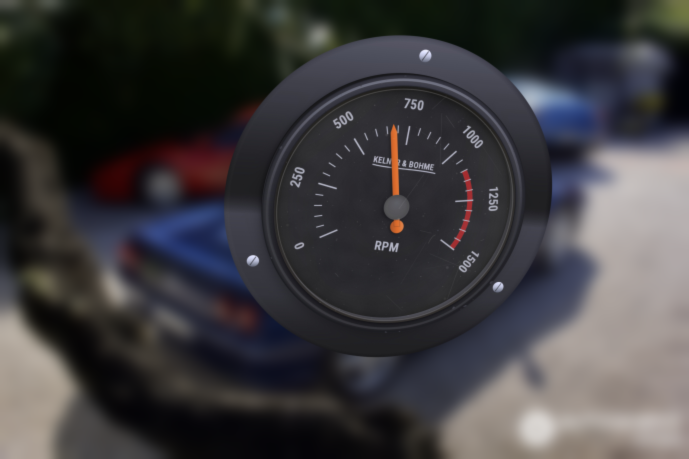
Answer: 675 rpm
